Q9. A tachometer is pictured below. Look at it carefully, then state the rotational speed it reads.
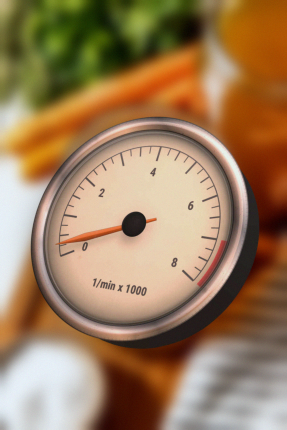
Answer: 250 rpm
